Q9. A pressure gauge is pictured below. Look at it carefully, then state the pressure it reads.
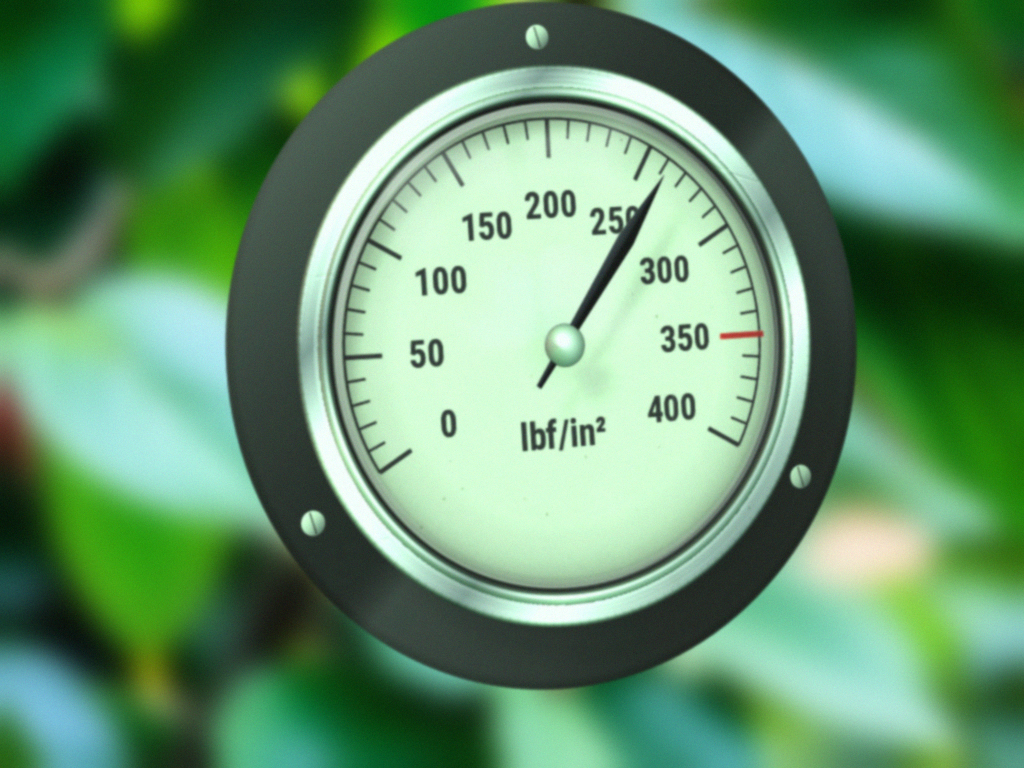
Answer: 260 psi
